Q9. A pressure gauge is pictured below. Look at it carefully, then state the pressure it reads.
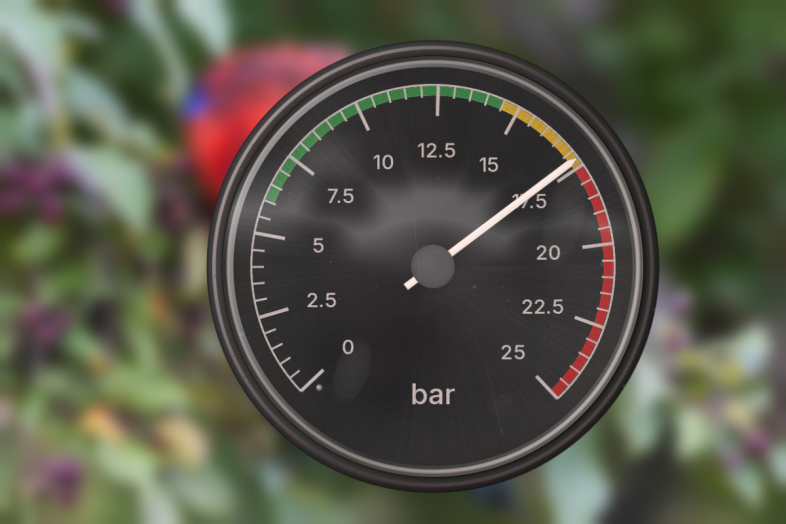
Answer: 17.25 bar
